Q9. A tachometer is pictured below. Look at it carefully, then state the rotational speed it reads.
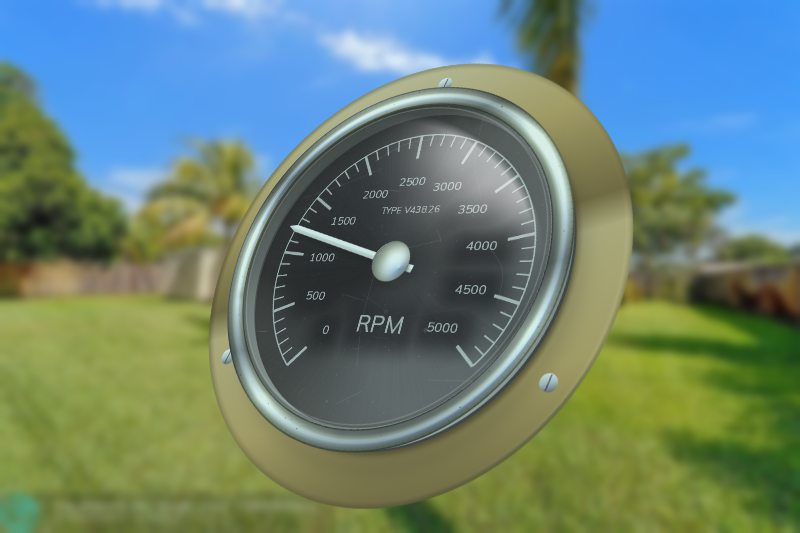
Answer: 1200 rpm
